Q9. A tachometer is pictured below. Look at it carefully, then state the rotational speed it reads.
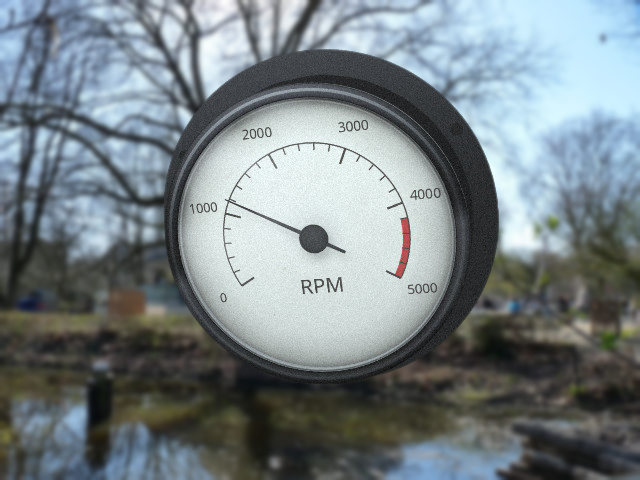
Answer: 1200 rpm
